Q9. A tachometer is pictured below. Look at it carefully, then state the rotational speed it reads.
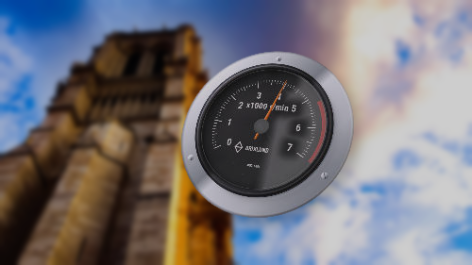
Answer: 4000 rpm
